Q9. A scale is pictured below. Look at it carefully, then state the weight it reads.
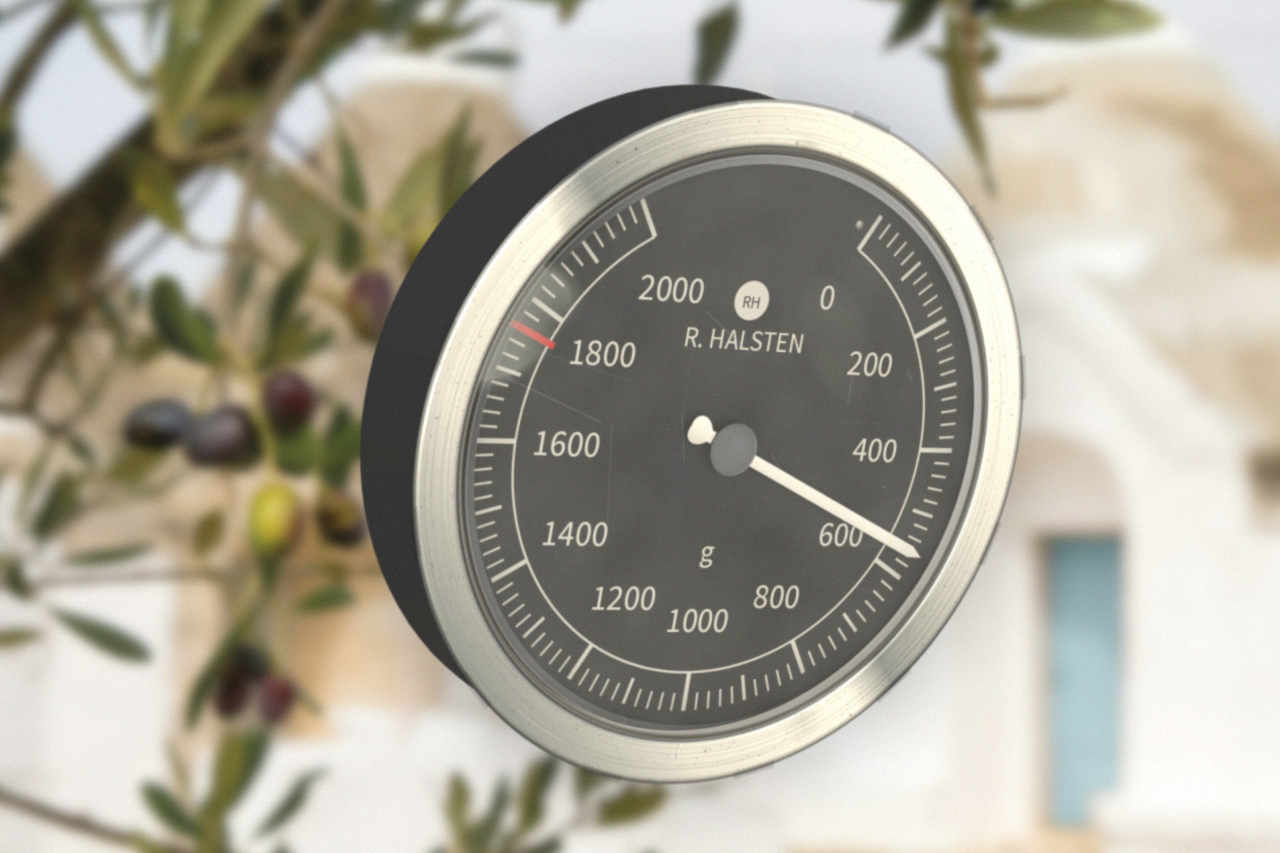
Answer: 560 g
